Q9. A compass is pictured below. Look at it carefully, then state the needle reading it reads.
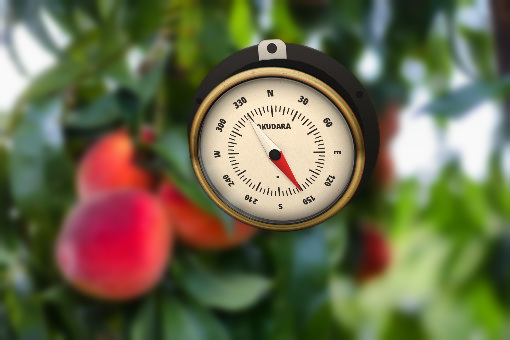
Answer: 150 °
